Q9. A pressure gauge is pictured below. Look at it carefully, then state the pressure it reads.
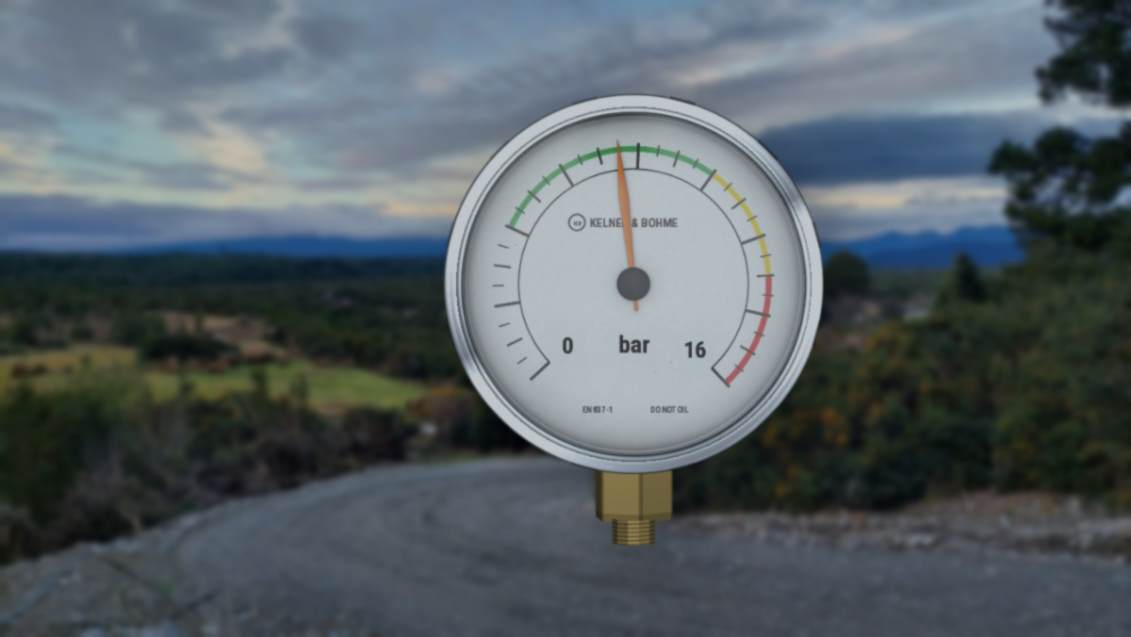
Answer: 7.5 bar
